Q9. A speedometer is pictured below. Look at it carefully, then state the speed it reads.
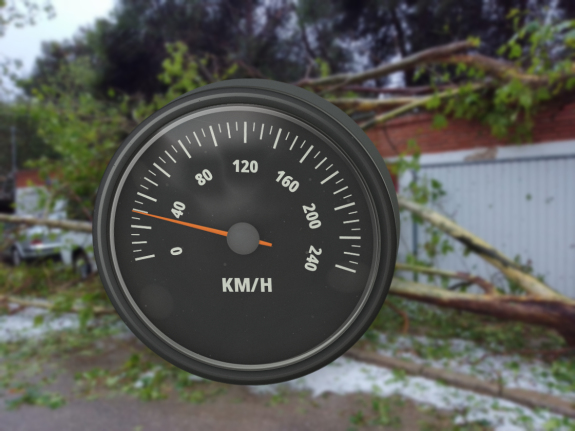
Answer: 30 km/h
